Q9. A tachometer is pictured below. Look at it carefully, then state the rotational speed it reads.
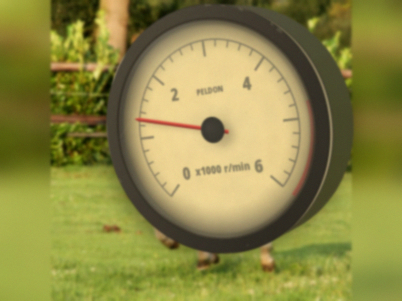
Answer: 1300 rpm
